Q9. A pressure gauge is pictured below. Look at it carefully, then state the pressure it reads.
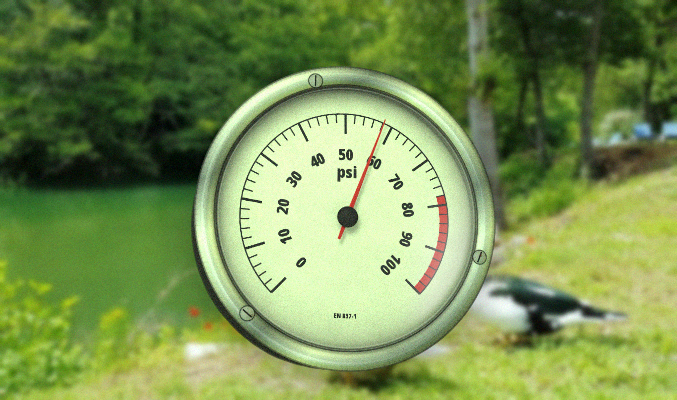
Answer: 58 psi
